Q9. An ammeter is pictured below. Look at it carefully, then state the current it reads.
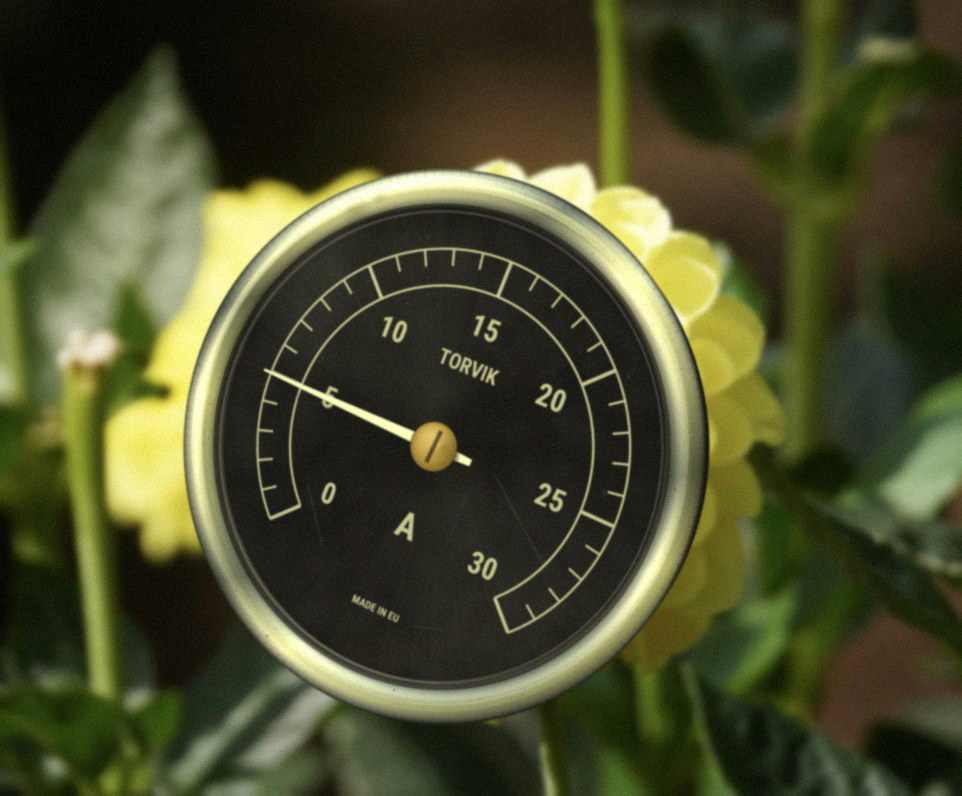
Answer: 5 A
